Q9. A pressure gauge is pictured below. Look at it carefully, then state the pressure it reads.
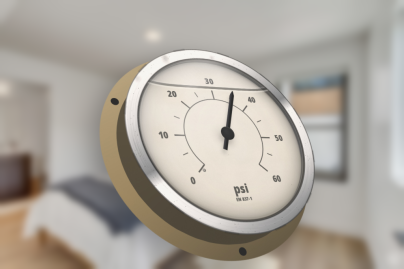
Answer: 35 psi
